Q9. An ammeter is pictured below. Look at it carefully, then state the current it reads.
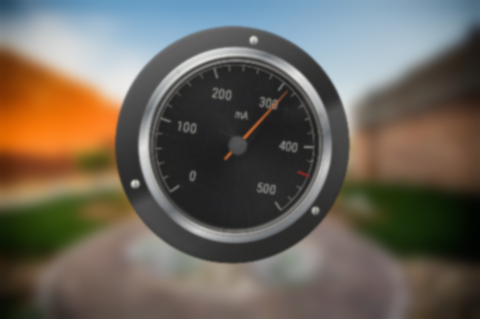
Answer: 310 mA
